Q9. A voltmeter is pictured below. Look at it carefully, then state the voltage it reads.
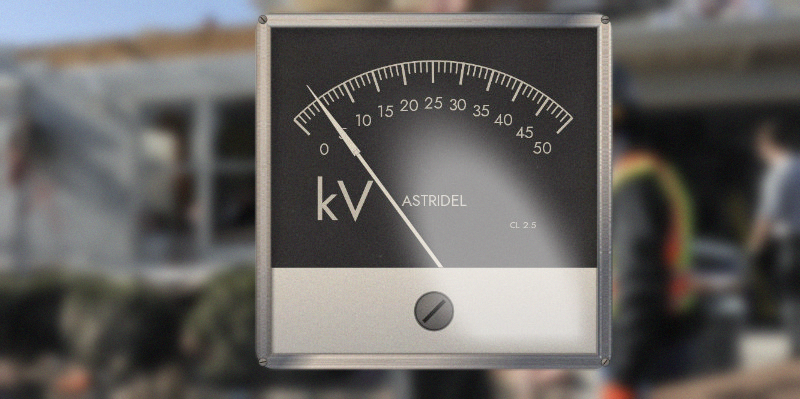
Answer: 5 kV
